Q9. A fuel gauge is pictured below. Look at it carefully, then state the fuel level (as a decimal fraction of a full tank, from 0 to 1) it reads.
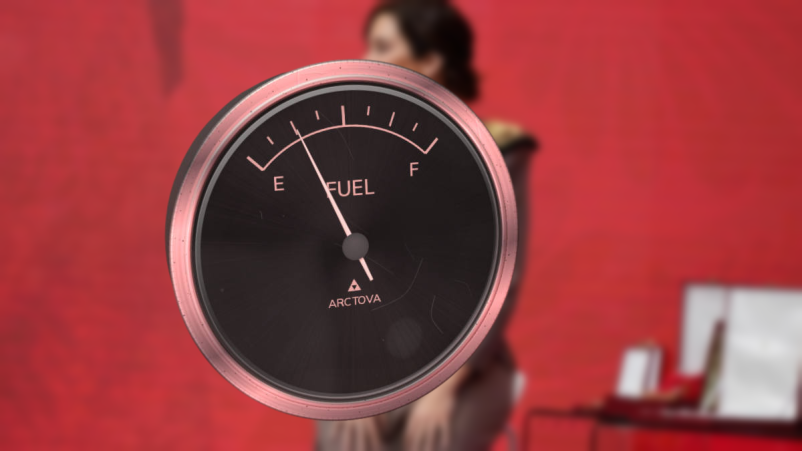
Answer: 0.25
